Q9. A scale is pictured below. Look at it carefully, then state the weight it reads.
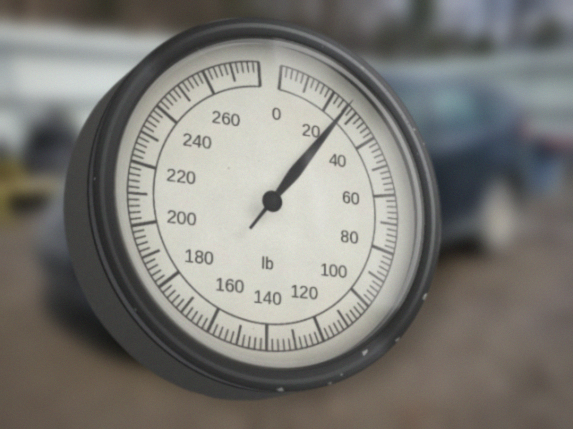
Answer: 26 lb
